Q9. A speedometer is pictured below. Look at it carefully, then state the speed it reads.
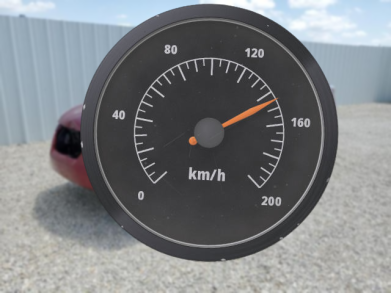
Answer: 145 km/h
